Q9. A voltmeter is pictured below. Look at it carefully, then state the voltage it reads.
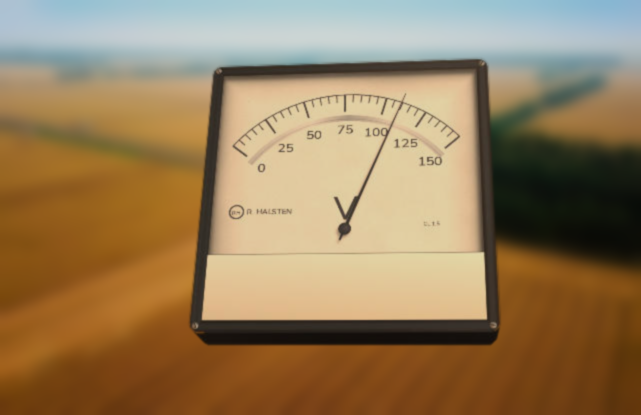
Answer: 110 V
